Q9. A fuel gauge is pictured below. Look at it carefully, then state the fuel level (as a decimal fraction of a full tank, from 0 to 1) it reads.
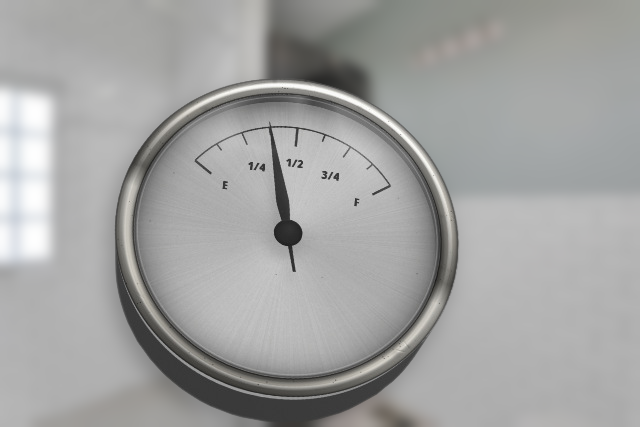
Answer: 0.375
